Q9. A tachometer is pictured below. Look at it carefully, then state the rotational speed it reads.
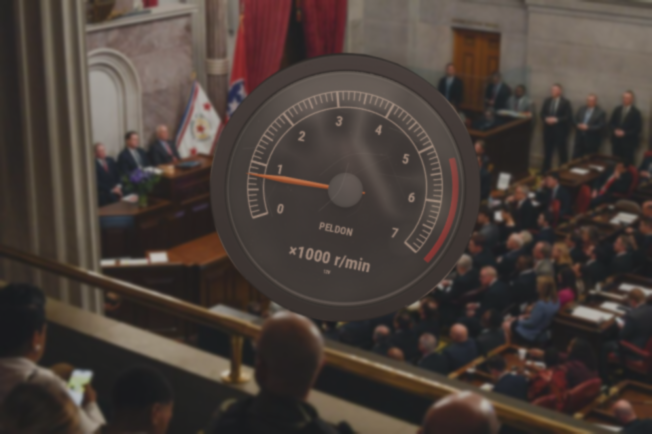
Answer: 800 rpm
